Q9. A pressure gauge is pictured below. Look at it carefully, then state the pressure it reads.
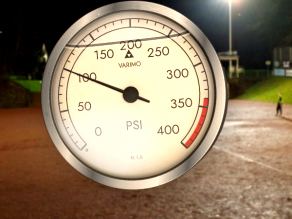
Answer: 100 psi
